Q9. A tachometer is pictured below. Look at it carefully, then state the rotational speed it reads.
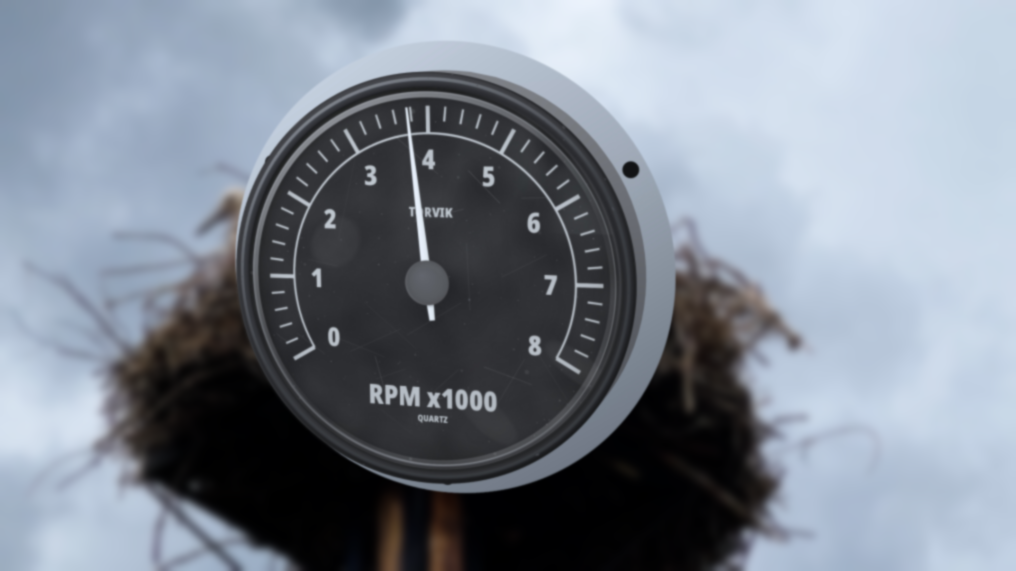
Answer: 3800 rpm
